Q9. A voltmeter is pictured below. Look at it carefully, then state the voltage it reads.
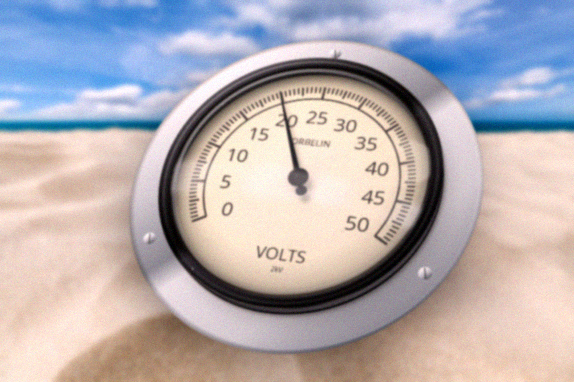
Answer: 20 V
